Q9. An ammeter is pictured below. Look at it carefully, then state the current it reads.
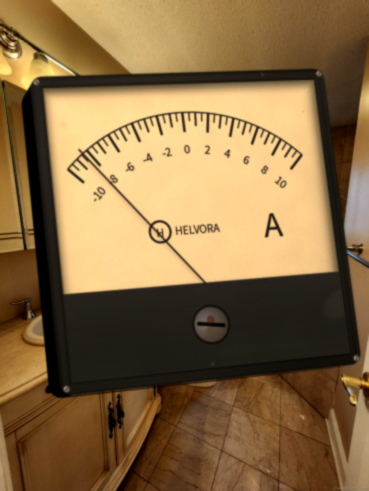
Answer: -8.5 A
